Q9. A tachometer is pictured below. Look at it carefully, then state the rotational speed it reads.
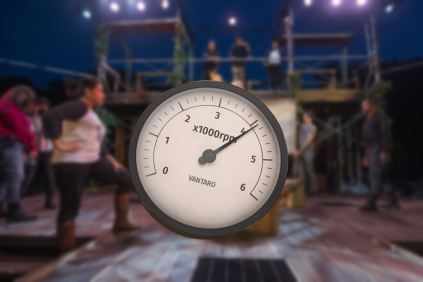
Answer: 4100 rpm
